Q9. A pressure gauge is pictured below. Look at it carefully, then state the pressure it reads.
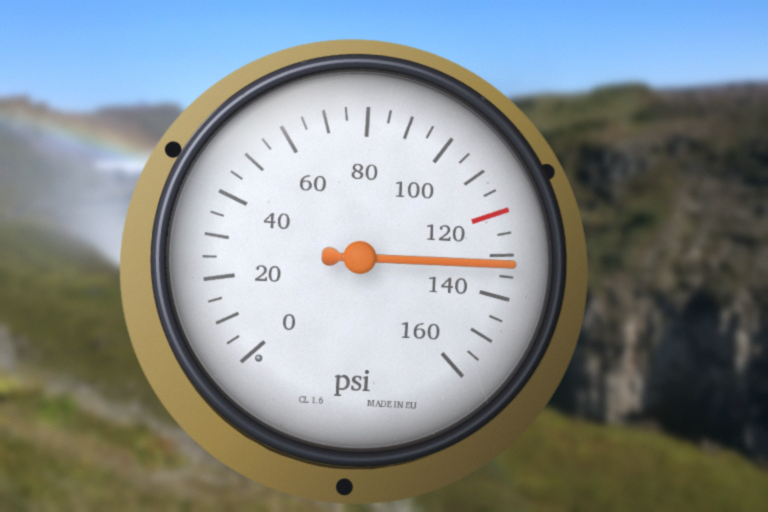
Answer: 132.5 psi
